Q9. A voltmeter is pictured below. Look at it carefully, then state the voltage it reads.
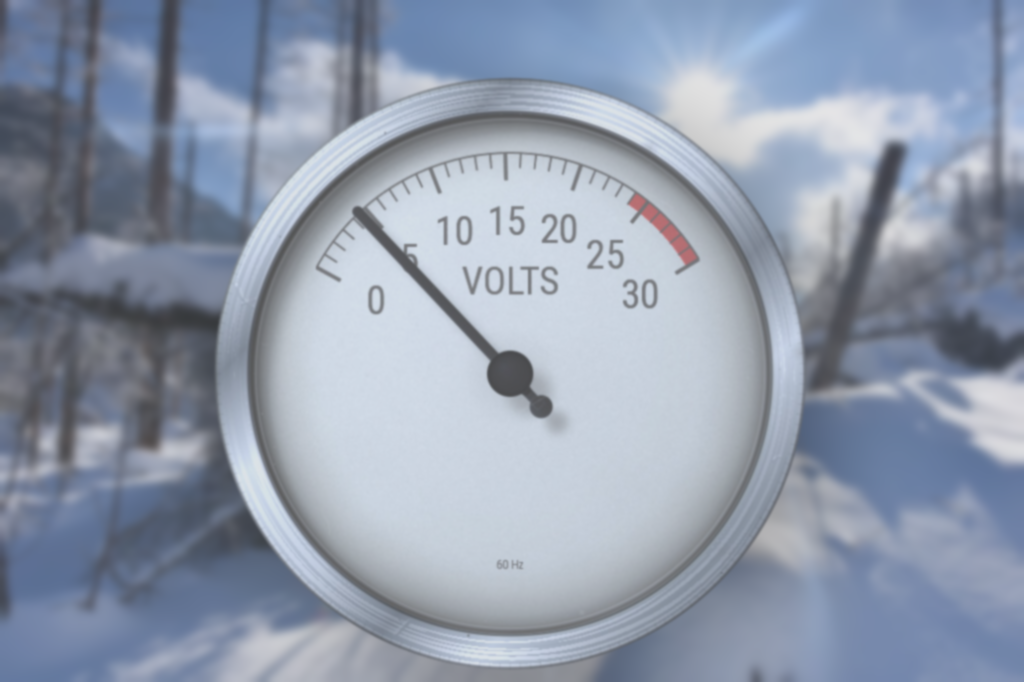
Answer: 4.5 V
